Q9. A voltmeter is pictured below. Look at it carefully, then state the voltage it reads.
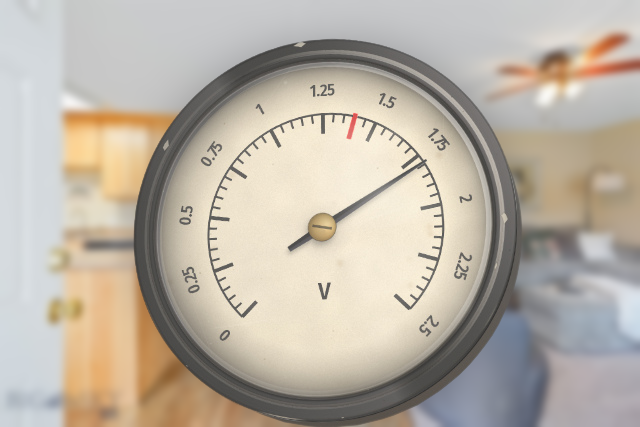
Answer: 1.8 V
